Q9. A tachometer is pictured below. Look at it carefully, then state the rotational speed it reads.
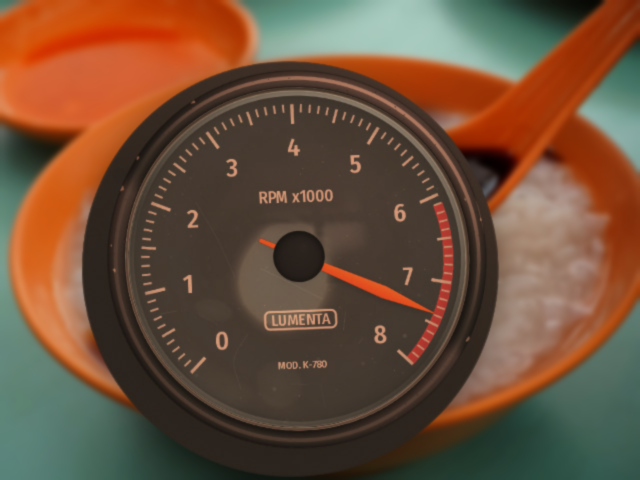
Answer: 7400 rpm
